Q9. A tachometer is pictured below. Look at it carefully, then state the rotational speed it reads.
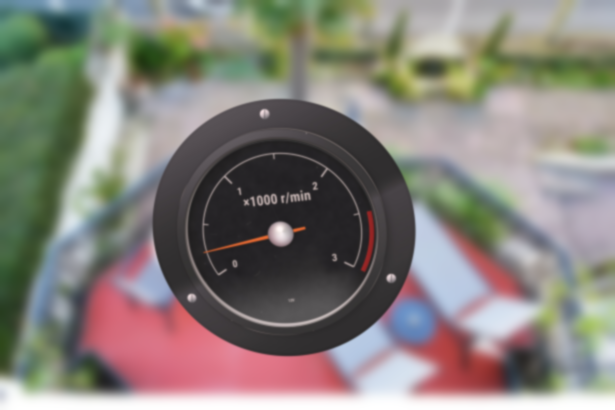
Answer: 250 rpm
